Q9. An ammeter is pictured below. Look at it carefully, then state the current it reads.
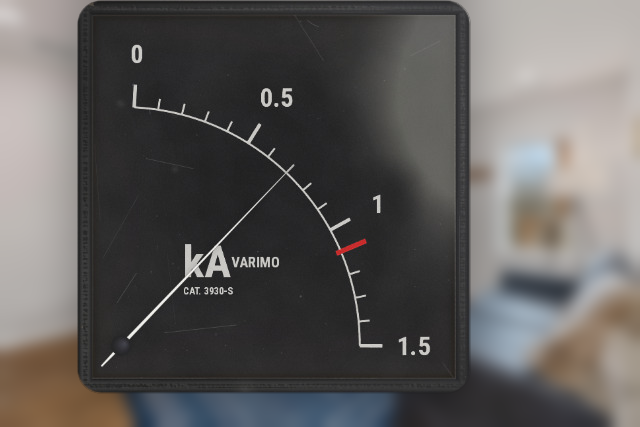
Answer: 0.7 kA
